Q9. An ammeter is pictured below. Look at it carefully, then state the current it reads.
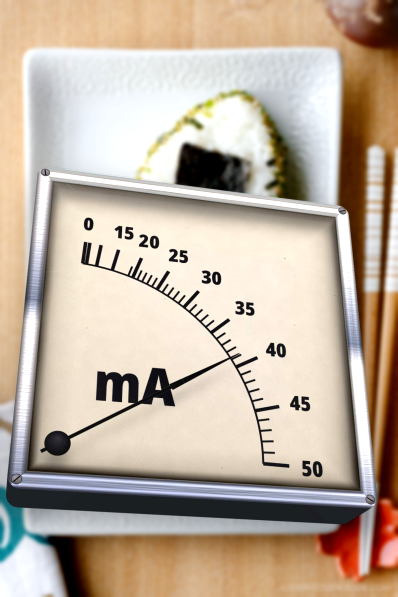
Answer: 39 mA
